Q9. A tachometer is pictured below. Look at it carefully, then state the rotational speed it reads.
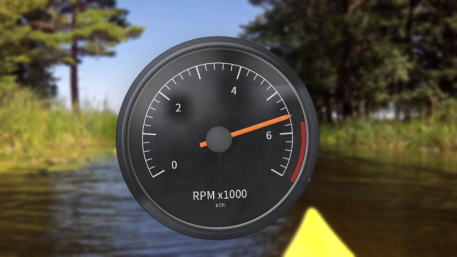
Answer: 5600 rpm
